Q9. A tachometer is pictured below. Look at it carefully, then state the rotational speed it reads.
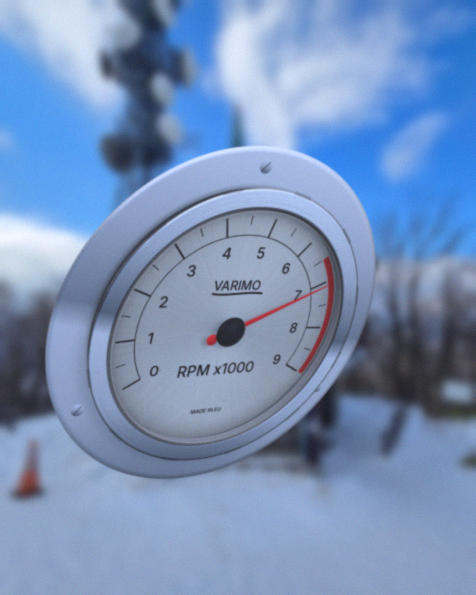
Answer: 7000 rpm
